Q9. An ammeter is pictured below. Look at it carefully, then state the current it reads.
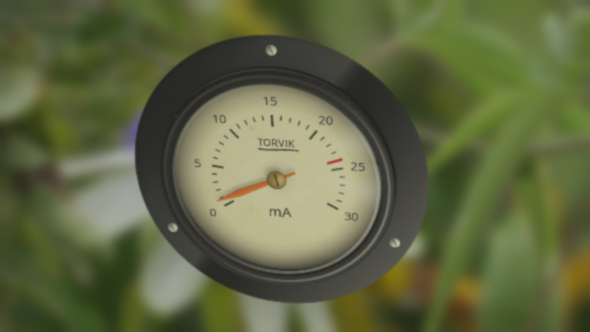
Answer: 1 mA
